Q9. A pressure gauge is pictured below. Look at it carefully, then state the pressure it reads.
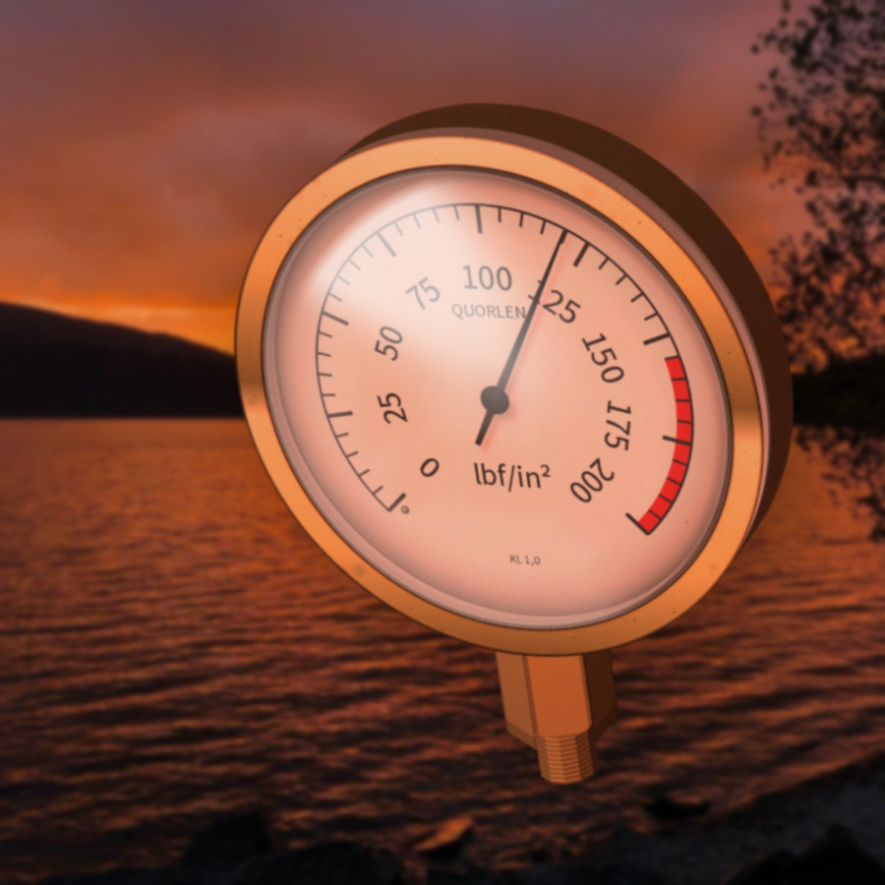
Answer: 120 psi
